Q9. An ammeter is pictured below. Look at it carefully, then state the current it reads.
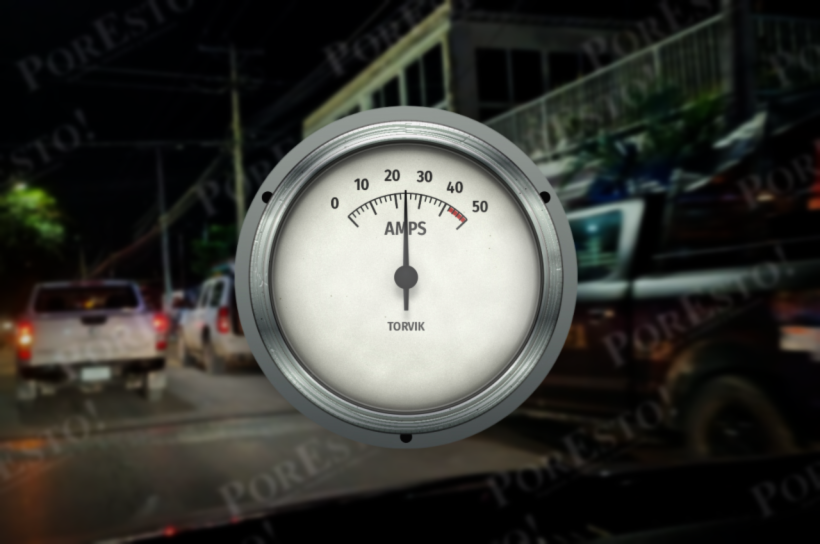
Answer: 24 A
